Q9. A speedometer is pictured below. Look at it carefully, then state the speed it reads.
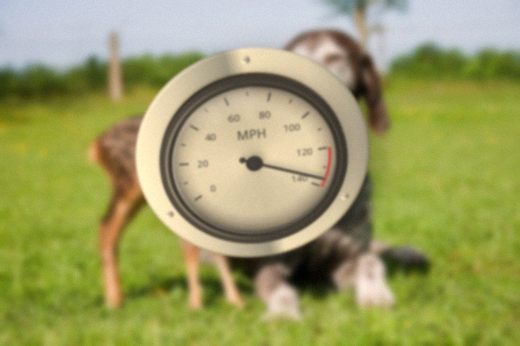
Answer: 135 mph
